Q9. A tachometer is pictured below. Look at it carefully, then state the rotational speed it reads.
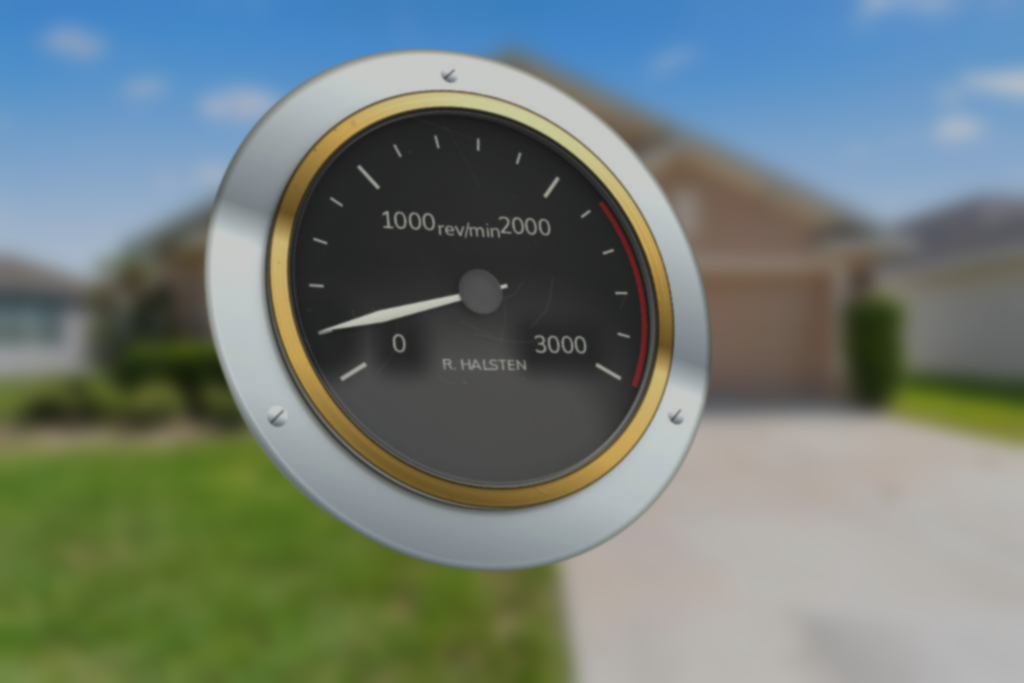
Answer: 200 rpm
